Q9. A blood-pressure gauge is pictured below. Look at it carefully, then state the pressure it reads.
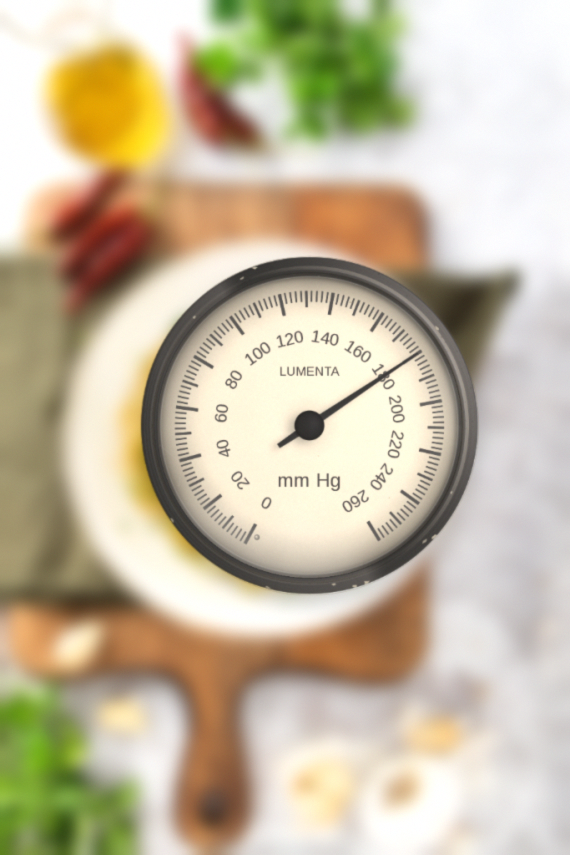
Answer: 180 mmHg
